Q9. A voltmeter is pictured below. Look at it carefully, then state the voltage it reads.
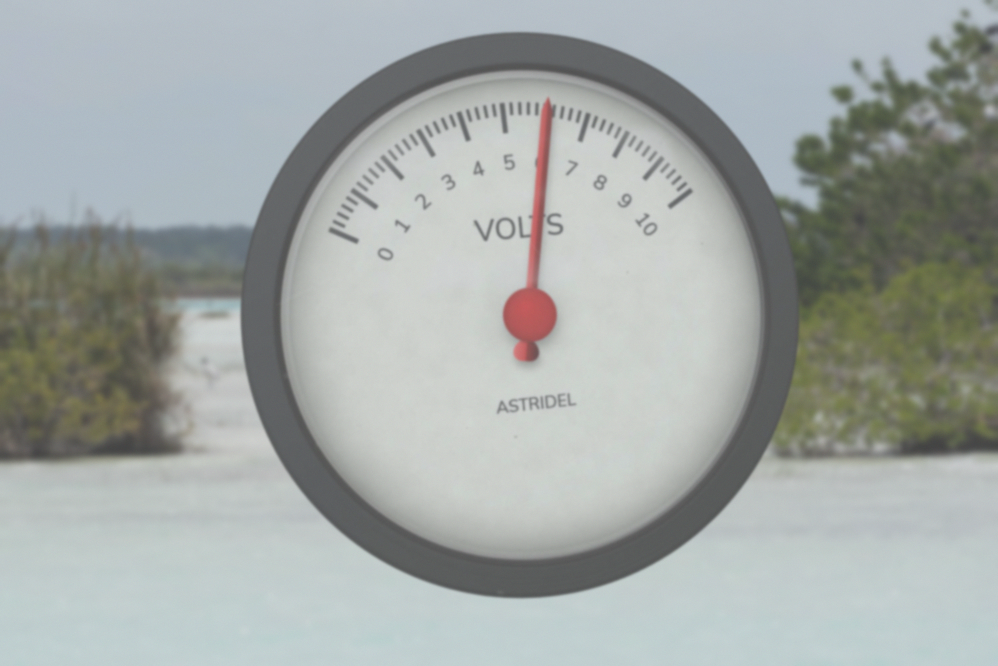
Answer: 6 V
